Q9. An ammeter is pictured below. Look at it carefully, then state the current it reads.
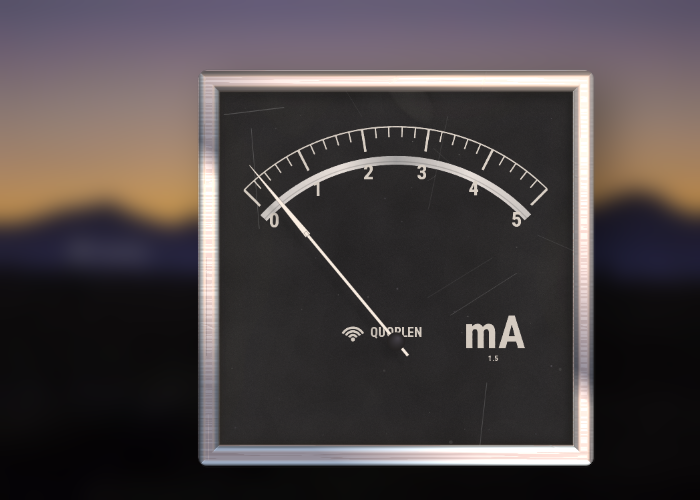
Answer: 0.3 mA
